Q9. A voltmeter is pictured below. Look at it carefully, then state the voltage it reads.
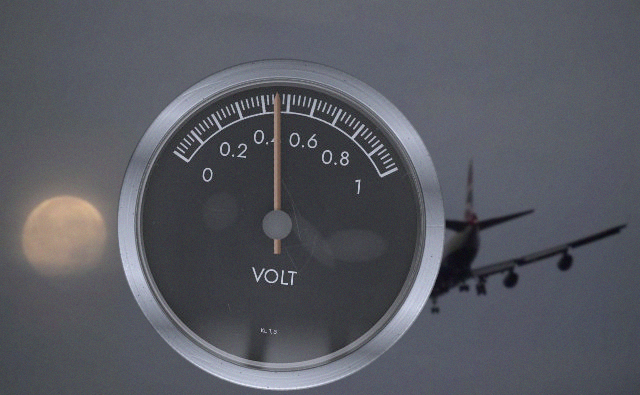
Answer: 0.46 V
